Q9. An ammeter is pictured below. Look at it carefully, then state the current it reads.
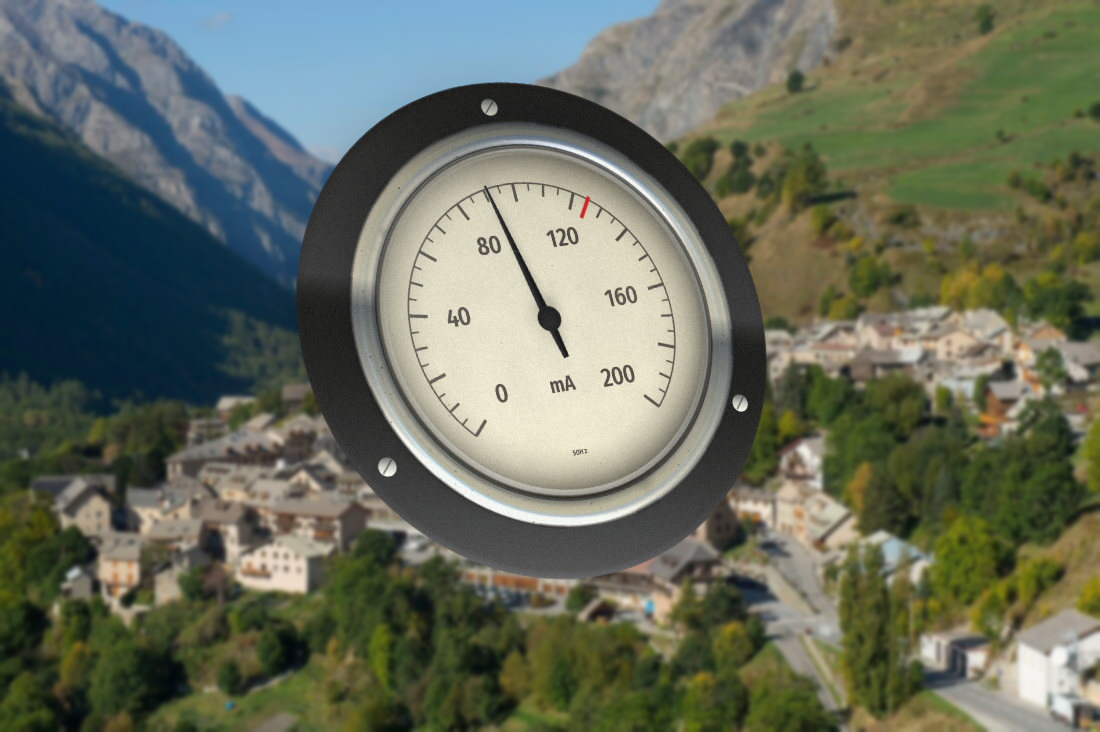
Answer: 90 mA
